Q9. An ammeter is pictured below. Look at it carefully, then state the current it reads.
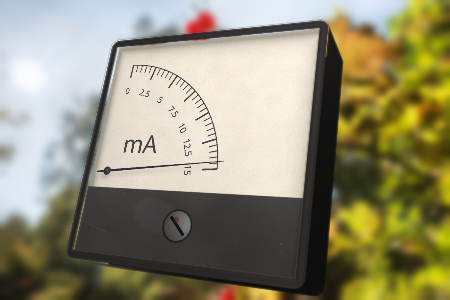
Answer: 14.5 mA
